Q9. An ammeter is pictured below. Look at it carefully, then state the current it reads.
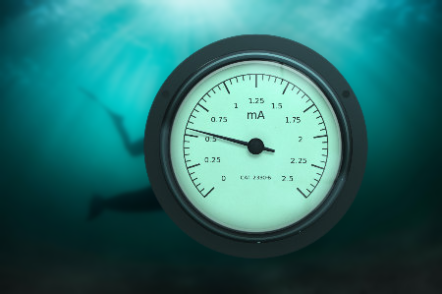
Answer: 0.55 mA
